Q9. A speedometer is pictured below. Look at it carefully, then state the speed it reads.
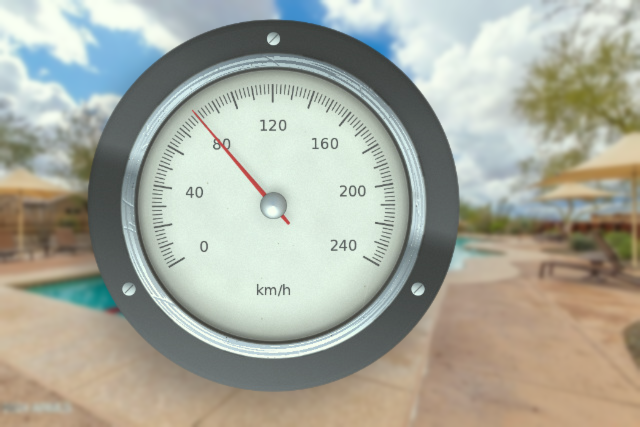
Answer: 80 km/h
